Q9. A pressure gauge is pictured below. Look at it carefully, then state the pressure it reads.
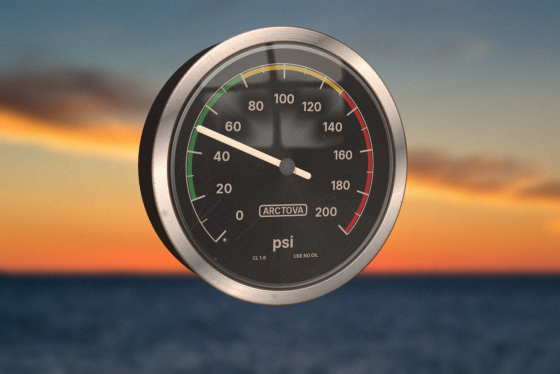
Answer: 50 psi
